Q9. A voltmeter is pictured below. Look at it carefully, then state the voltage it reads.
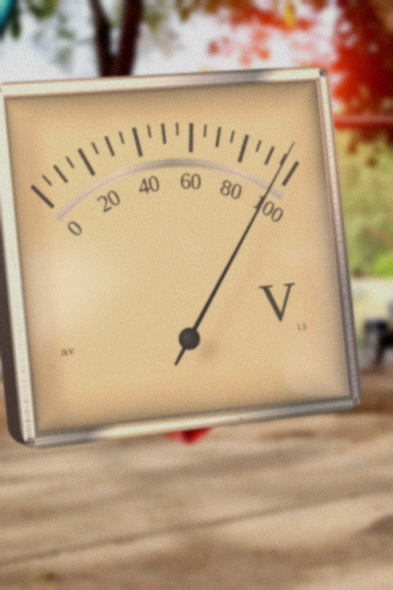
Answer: 95 V
